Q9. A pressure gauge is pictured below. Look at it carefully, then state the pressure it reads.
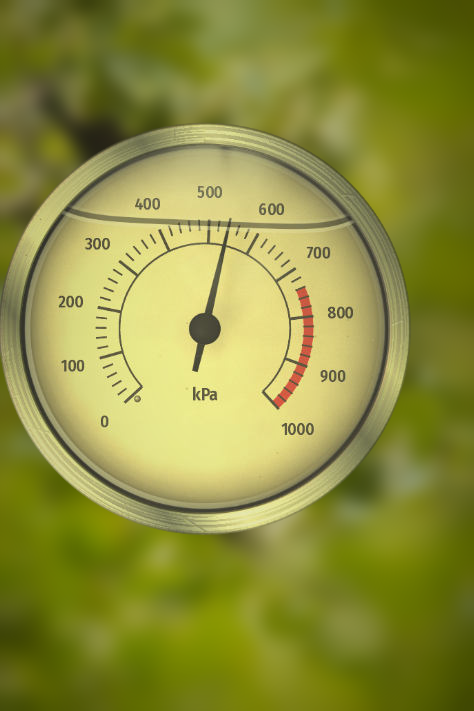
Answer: 540 kPa
